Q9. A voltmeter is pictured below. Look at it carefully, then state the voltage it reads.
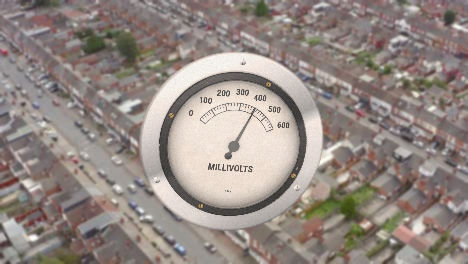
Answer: 400 mV
